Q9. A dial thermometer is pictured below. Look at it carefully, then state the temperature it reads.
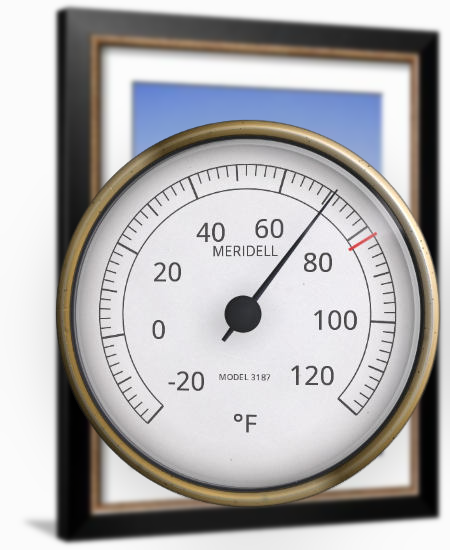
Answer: 71 °F
